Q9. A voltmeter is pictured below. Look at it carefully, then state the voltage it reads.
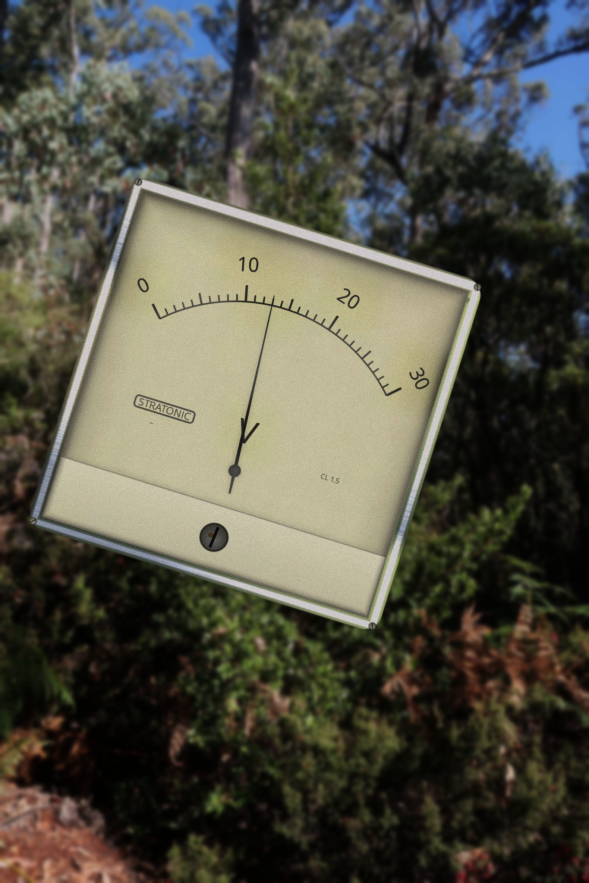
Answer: 13 V
